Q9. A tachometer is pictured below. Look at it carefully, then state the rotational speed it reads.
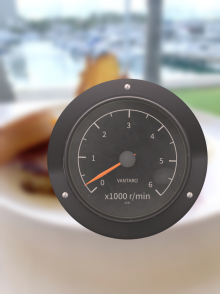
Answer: 250 rpm
